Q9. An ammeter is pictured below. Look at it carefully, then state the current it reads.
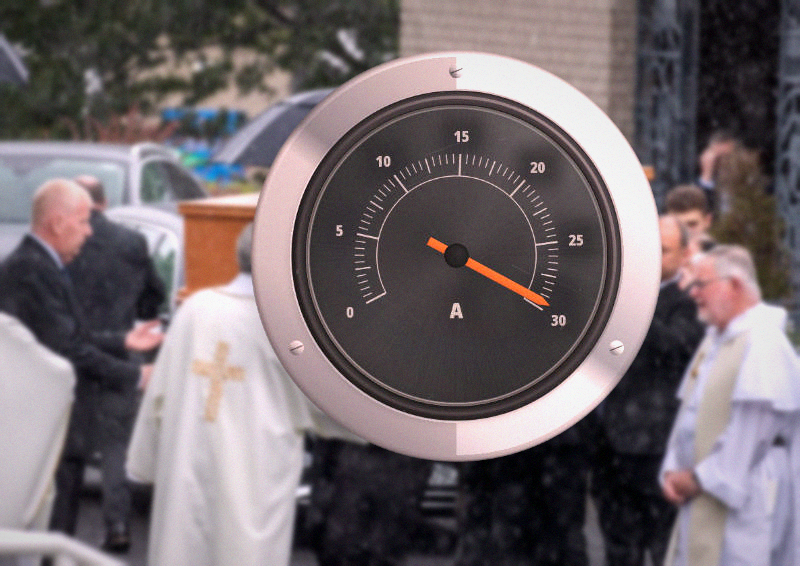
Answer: 29.5 A
